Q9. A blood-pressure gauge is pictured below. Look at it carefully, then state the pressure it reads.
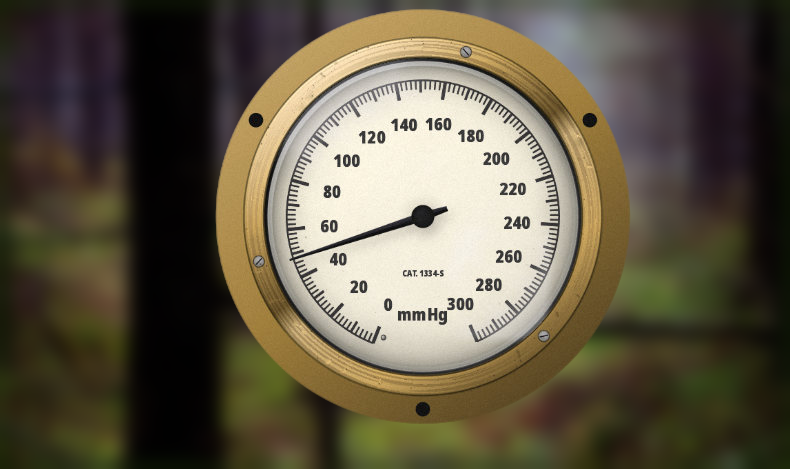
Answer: 48 mmHg
